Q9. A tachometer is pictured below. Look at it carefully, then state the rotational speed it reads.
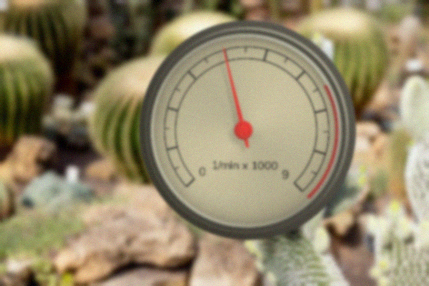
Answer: 4000 rpm
